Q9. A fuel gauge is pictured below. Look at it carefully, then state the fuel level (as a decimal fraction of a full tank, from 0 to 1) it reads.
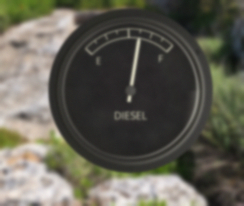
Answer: 0.625
